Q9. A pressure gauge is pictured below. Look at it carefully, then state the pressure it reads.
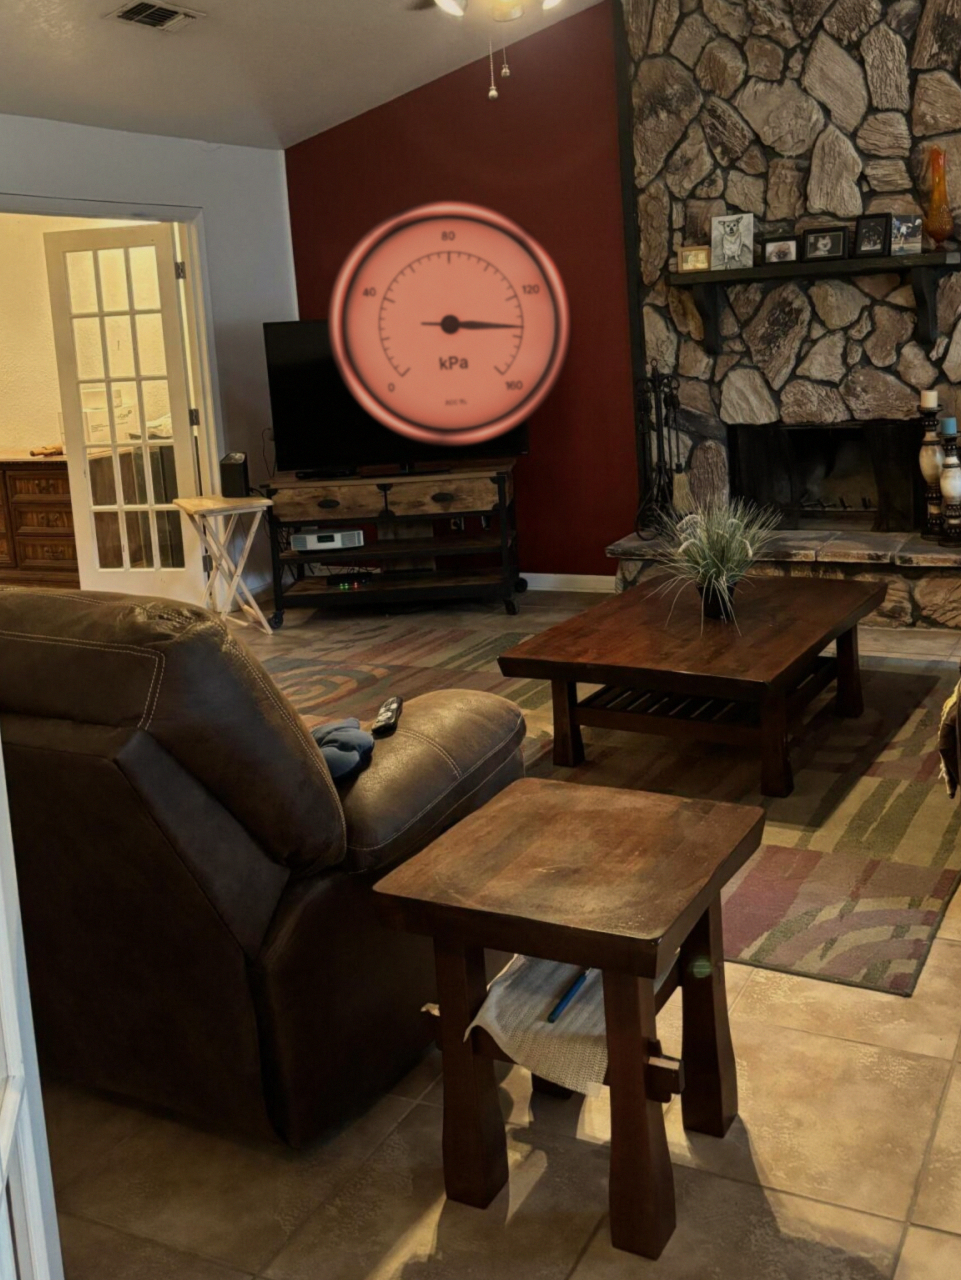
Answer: 135 kPa
